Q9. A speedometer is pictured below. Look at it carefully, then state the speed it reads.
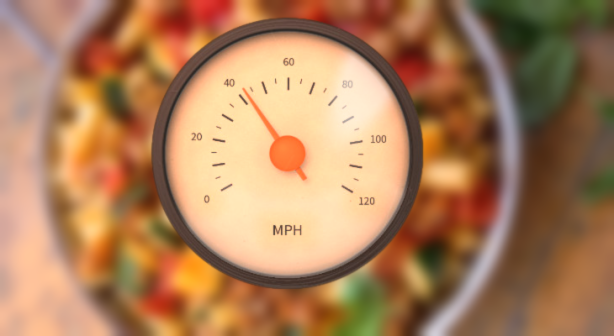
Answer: 42.5 mph
